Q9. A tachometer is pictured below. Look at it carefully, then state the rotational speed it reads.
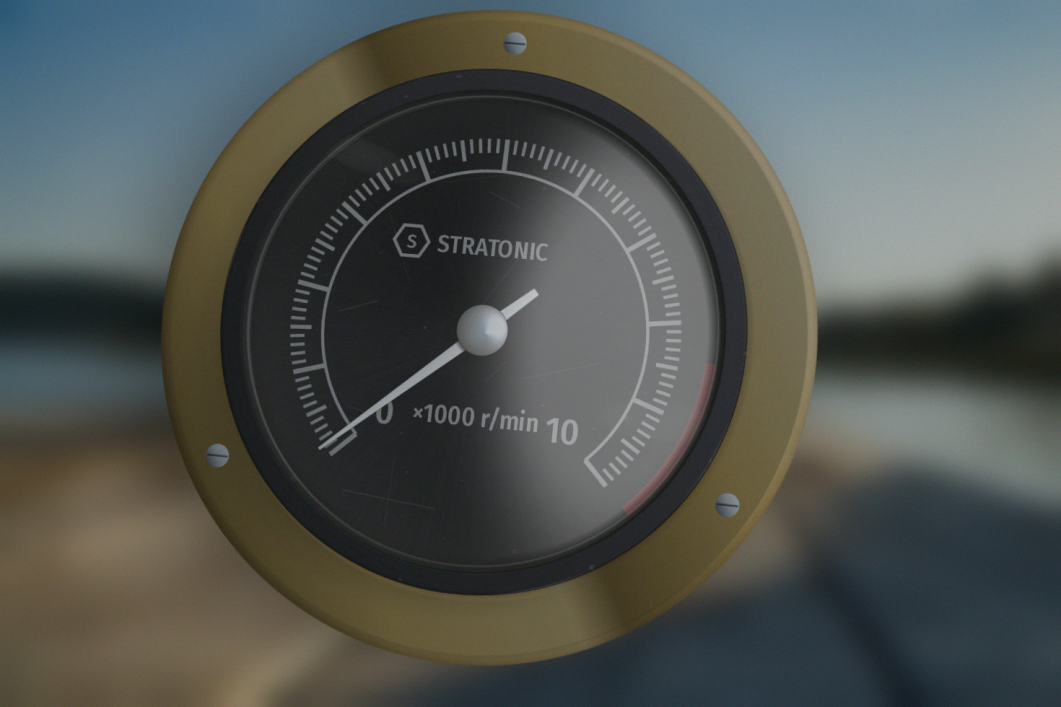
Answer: 100 rpm
